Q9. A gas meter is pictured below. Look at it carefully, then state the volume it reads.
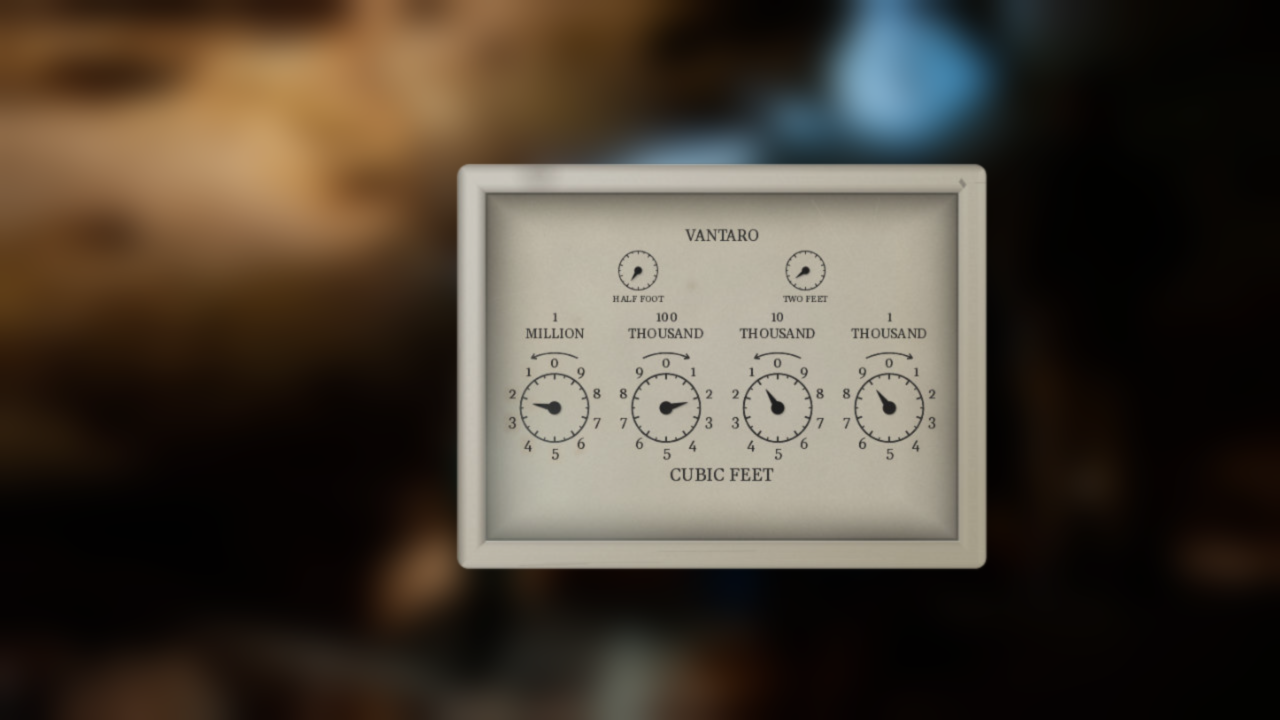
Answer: 220900 ft³
